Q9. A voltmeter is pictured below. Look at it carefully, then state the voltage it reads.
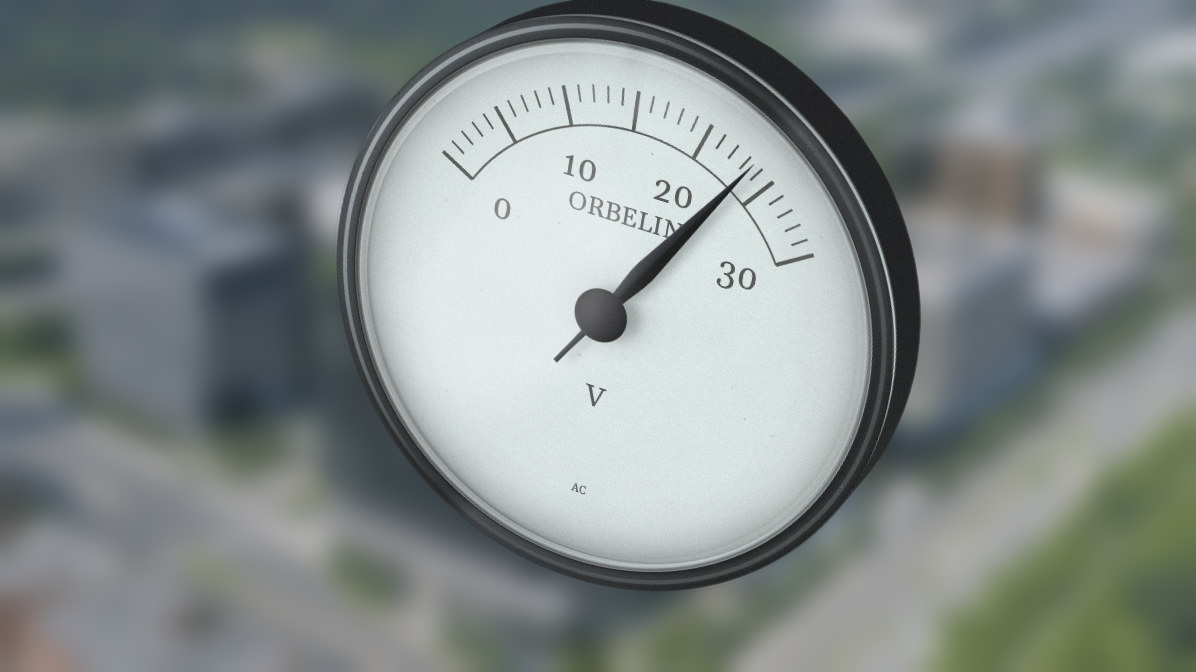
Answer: 23.5 V
